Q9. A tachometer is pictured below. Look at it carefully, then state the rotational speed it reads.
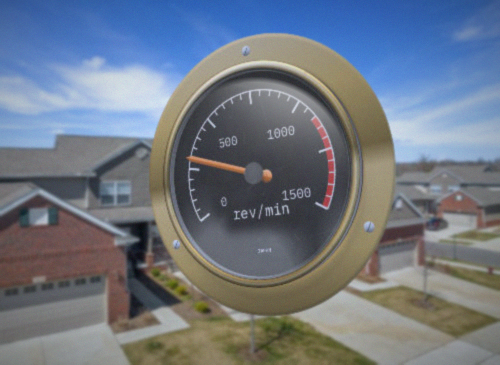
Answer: 300 rpm
